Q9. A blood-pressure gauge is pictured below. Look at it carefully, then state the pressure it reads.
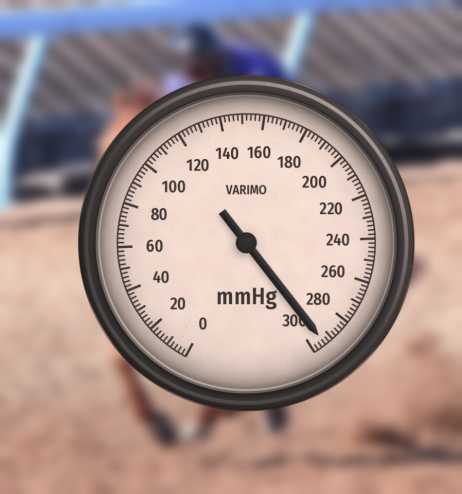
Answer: 294 mmHg
